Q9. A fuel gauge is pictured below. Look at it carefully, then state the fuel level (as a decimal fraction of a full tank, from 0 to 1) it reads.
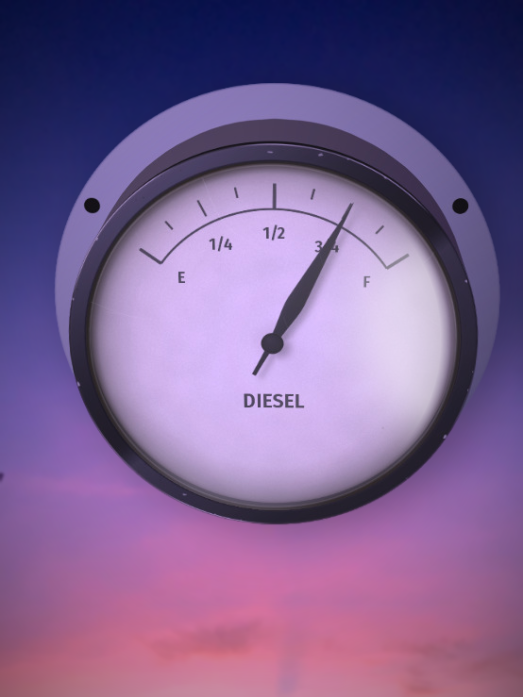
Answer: 0.75
